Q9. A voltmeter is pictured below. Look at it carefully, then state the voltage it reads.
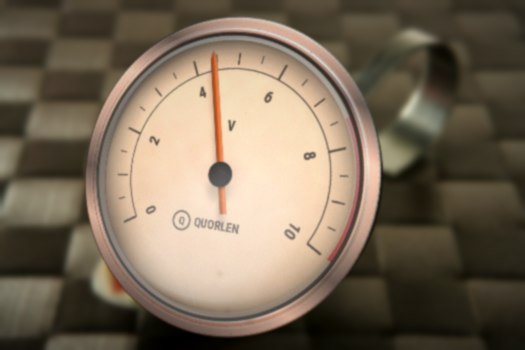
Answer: 4.5 V
